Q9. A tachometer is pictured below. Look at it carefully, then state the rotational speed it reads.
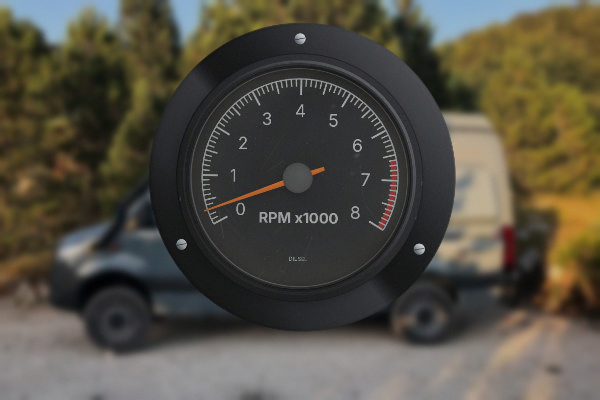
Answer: 300 rpm
